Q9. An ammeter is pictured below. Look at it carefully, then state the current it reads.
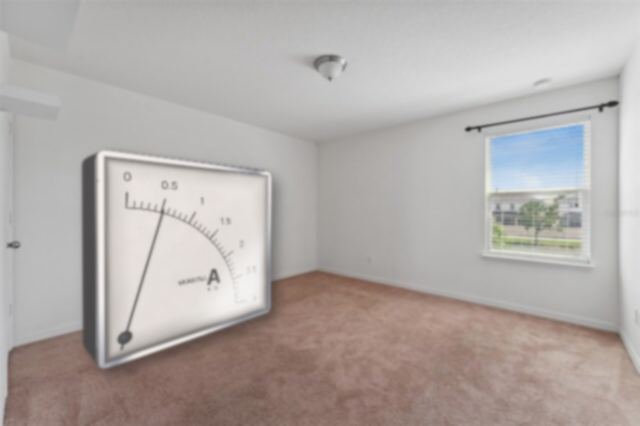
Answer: 0.5 A
